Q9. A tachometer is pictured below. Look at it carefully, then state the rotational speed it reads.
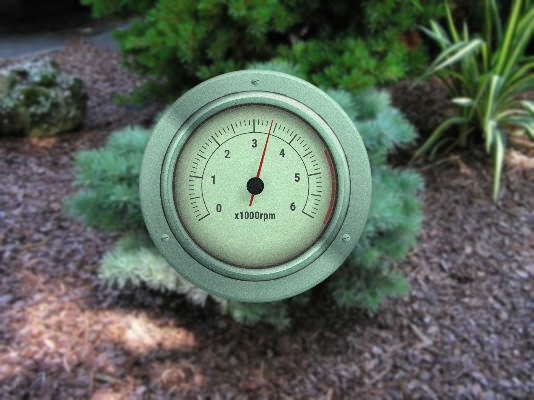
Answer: 3400 rpm
